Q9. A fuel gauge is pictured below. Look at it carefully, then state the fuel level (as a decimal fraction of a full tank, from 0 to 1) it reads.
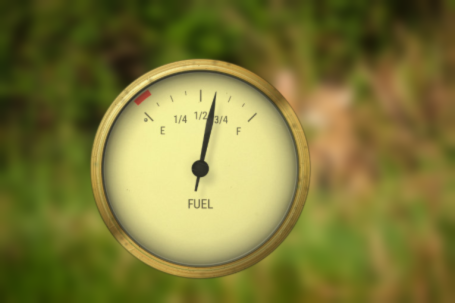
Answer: 0.625
